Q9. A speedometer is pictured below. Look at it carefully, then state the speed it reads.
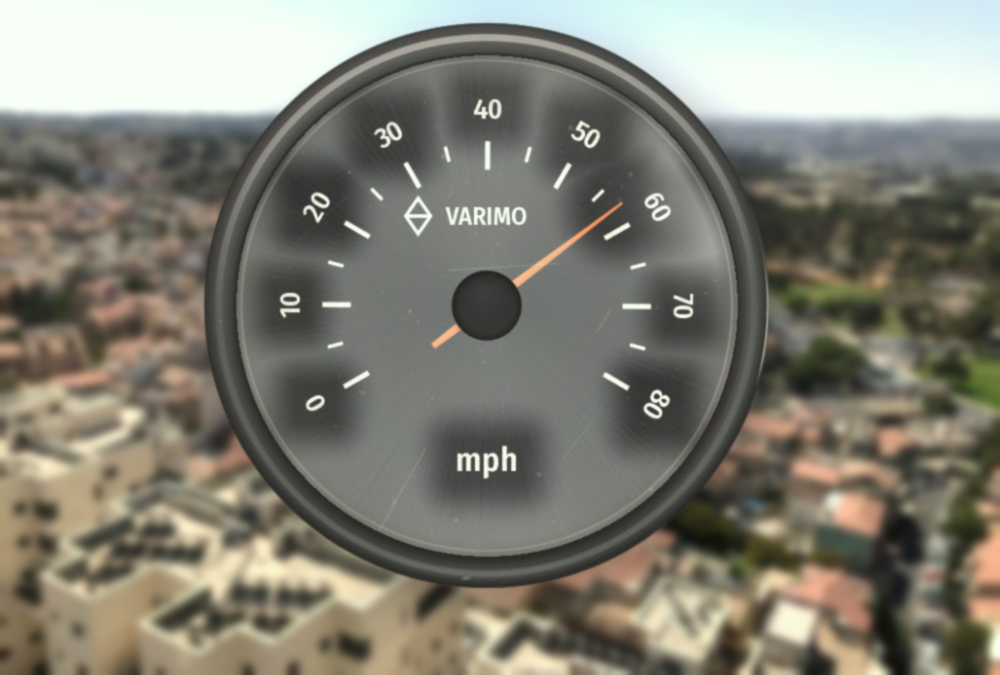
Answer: 57.5 mph
